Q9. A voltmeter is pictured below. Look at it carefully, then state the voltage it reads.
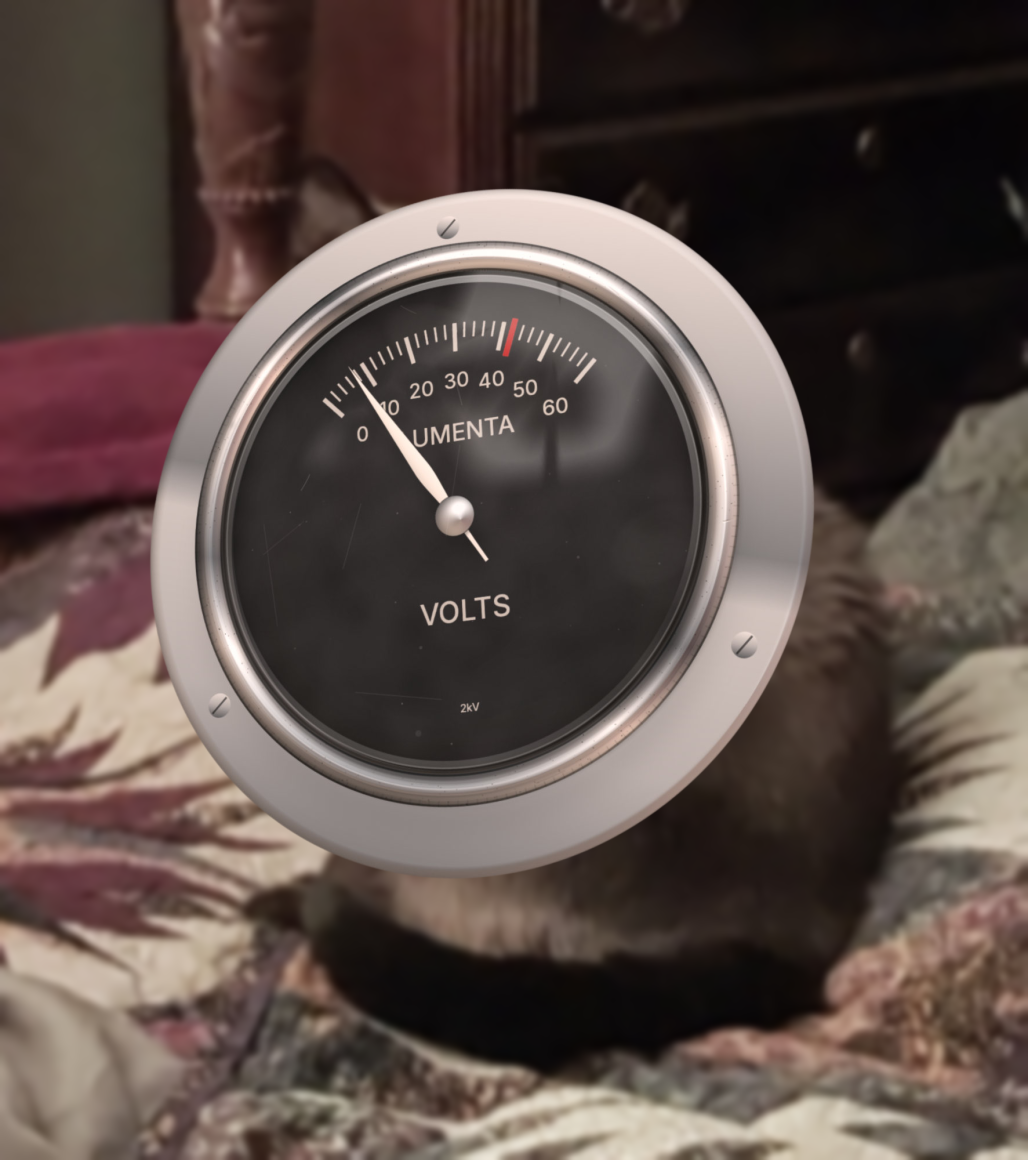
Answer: 8 V
